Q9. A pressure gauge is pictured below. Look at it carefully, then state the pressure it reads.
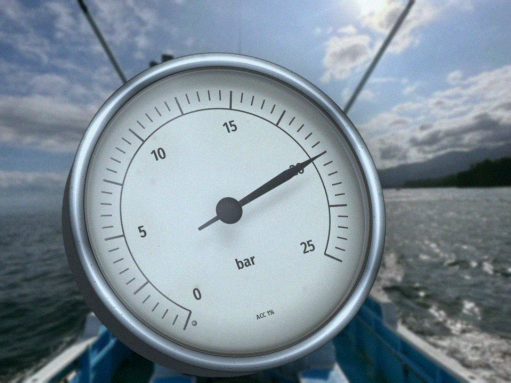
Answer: 20 bar
